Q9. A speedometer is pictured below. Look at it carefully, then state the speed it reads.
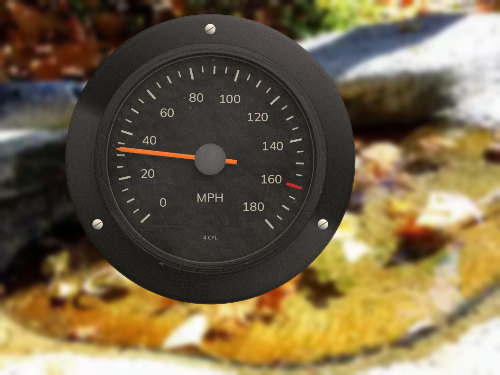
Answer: 32.5 mph
